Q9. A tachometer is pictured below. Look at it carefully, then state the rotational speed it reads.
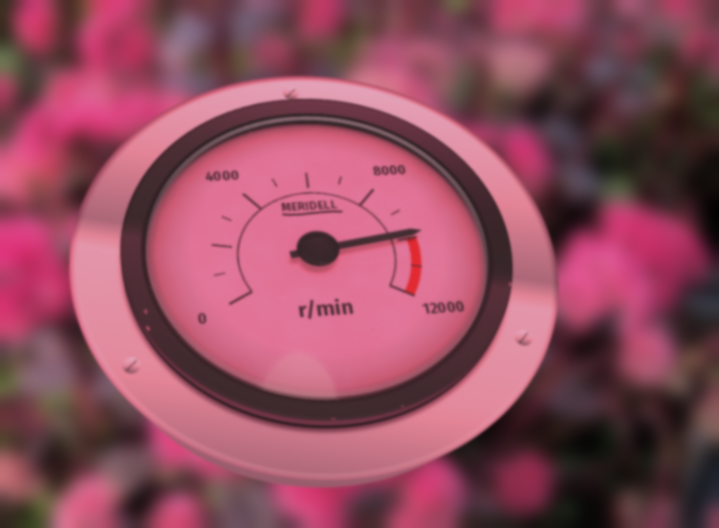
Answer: 10000 rpm
